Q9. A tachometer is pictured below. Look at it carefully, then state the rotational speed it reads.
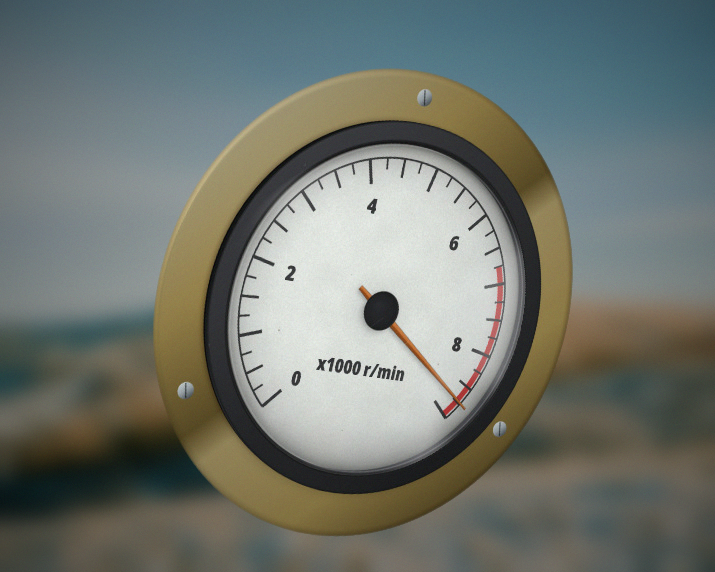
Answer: 8750 rpm
